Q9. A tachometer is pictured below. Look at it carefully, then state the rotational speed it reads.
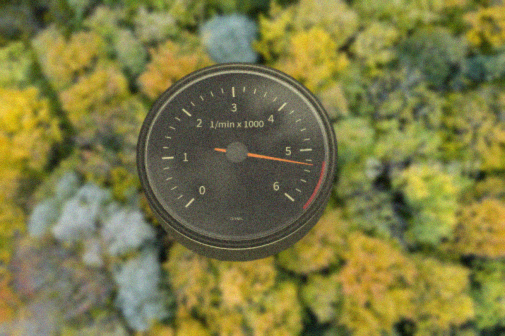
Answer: 5300 rpm
